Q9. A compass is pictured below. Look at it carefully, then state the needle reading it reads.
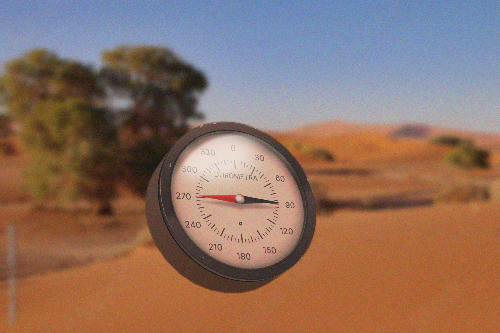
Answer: 270 °
